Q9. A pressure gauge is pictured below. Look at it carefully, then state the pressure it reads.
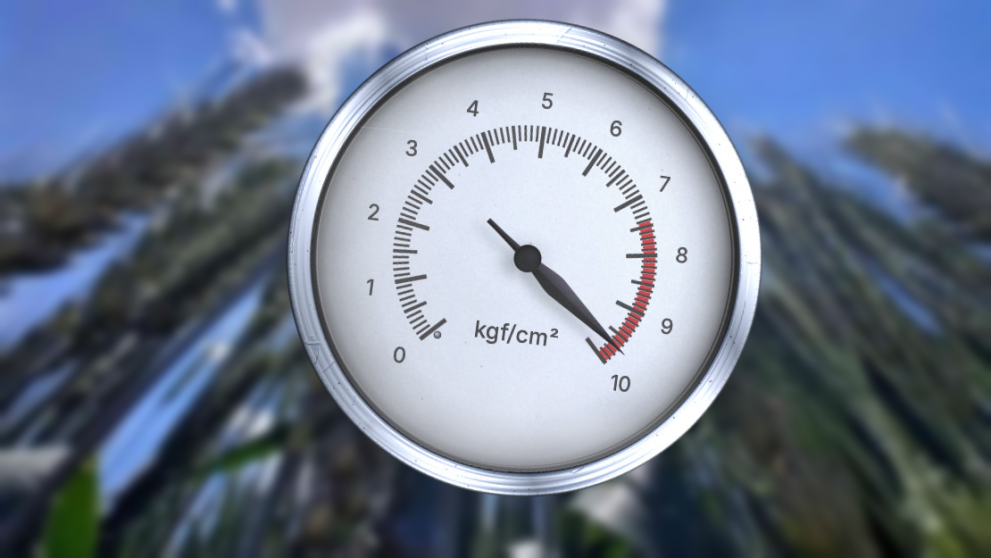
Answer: 9.7 kg/cm²
